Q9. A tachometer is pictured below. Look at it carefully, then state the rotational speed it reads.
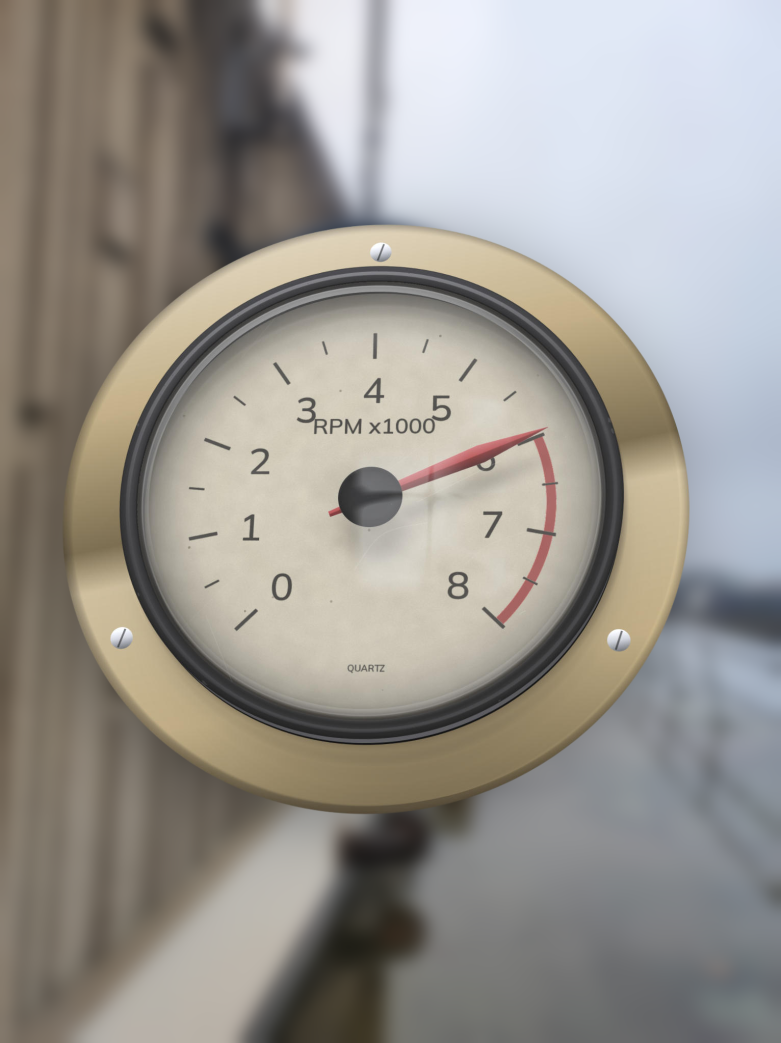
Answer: 6000 rpm
